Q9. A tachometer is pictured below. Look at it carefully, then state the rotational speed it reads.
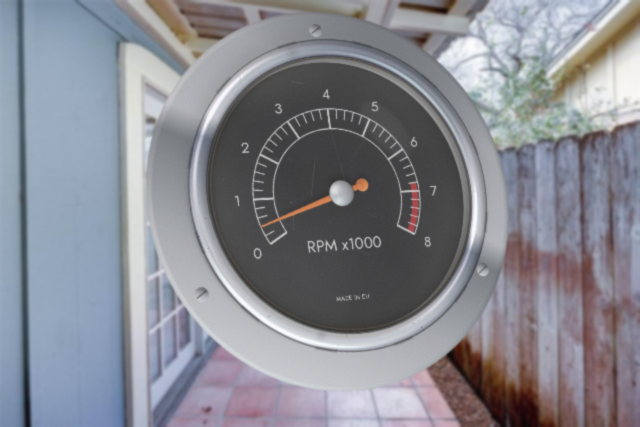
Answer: 400 rpm
